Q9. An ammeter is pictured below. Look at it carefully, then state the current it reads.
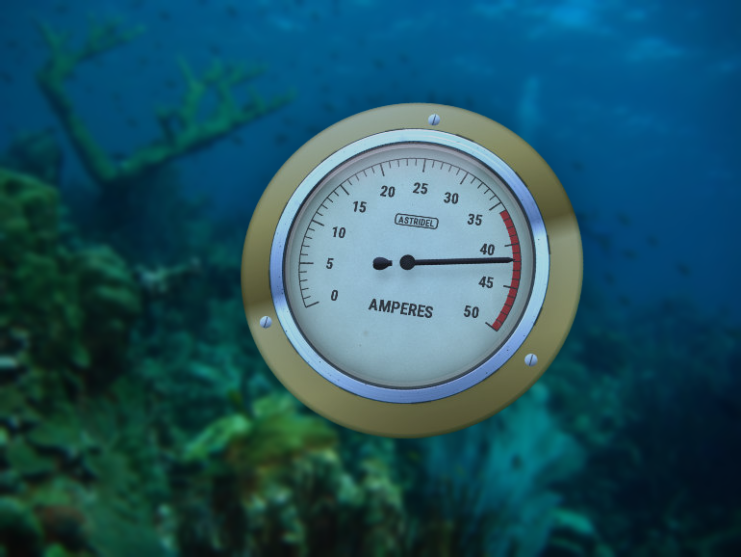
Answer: 42 A
